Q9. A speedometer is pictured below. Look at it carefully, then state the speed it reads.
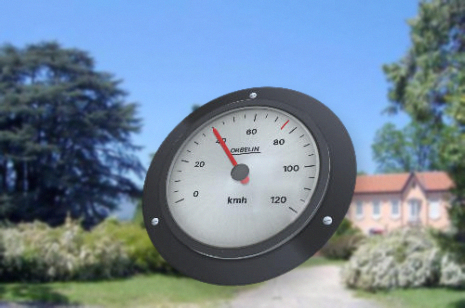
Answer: 40 km/h
